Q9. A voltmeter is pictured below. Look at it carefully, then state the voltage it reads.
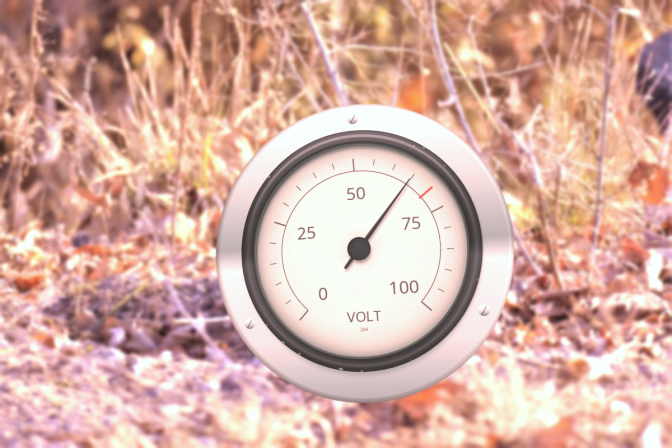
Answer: 65 V
